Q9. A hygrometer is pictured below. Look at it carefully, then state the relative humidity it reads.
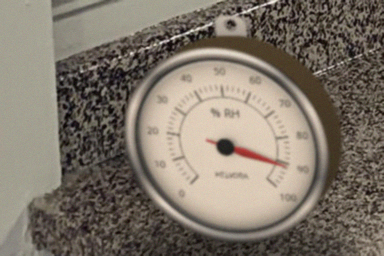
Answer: 90 %
